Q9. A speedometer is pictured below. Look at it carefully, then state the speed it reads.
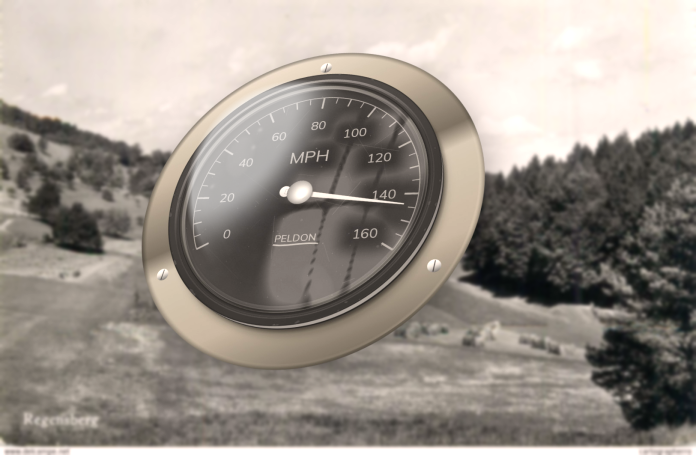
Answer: 145 mph
